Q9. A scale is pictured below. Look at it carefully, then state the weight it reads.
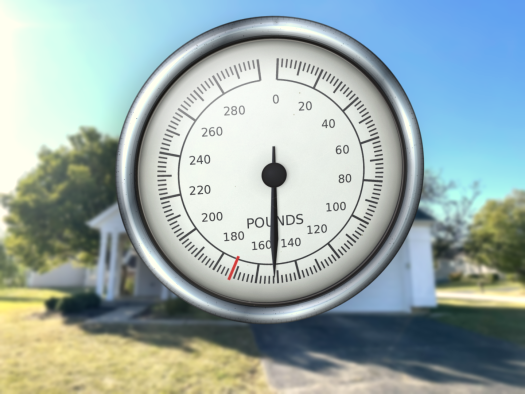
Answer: 152 lb
